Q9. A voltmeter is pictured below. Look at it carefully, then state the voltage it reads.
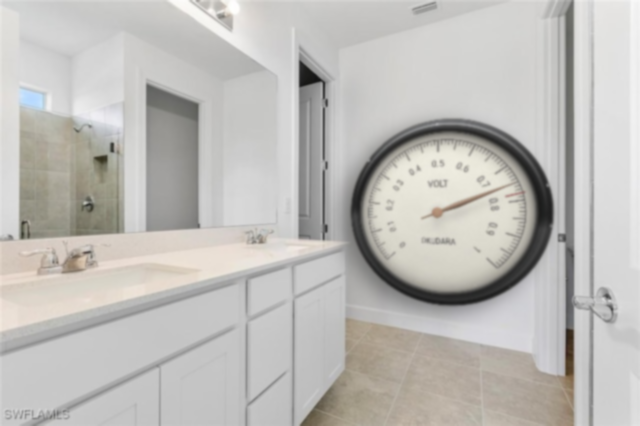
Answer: 0.75 V
